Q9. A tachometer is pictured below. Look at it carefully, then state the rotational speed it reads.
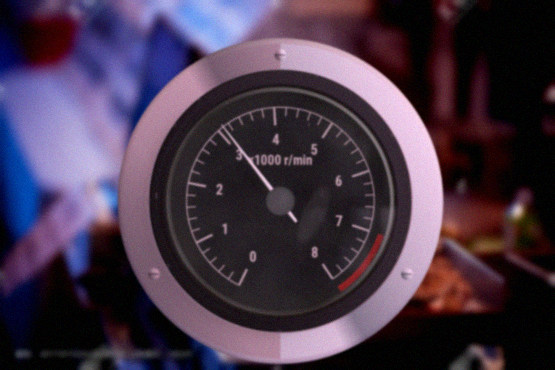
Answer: 3100 rpm
